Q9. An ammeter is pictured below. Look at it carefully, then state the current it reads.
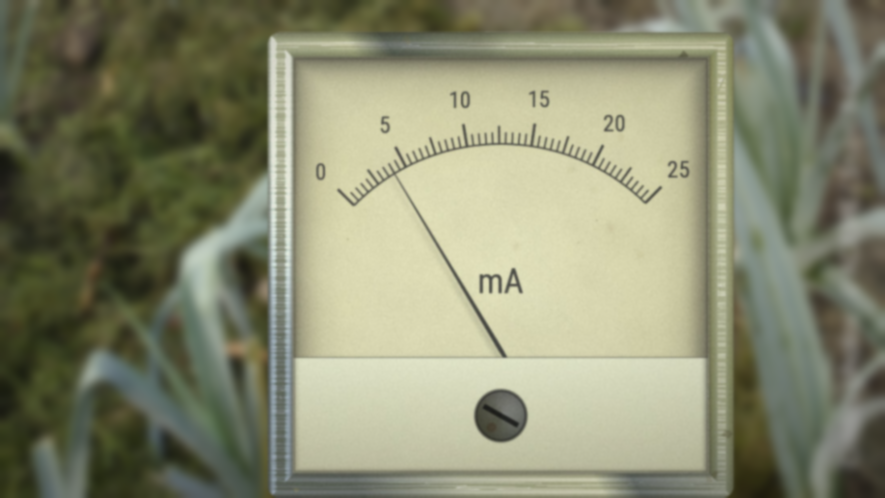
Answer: 4 mA
